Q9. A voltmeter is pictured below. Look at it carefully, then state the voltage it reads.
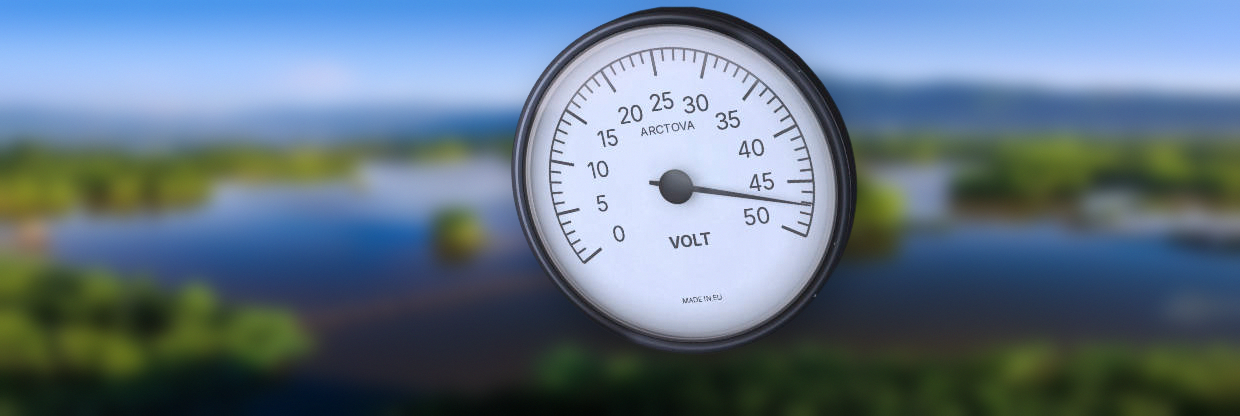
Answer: 47 V
